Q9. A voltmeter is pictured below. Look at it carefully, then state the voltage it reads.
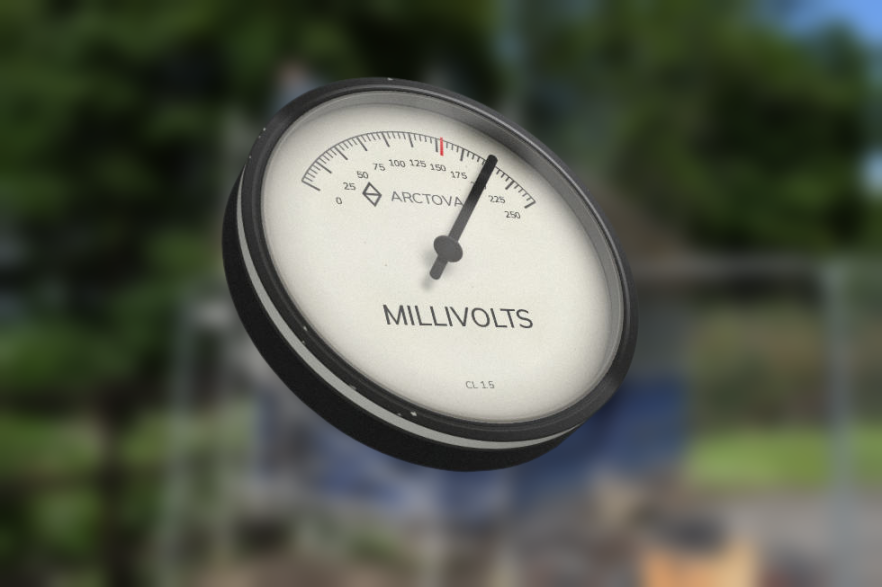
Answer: 200 mV
